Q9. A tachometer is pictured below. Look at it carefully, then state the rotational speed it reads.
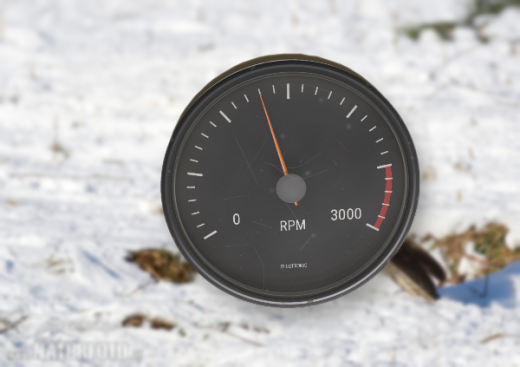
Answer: 1300 rpm
